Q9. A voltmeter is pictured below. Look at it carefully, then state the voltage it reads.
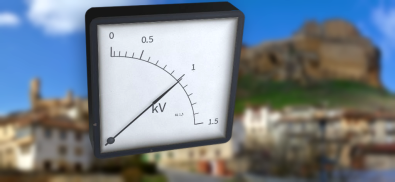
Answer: 1 kV
